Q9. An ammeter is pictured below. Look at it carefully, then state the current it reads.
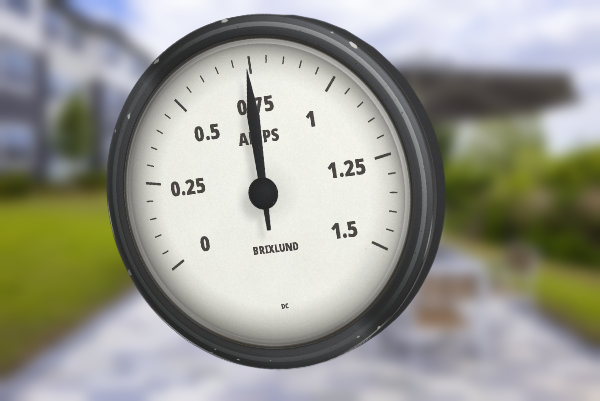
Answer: 0.75 A
